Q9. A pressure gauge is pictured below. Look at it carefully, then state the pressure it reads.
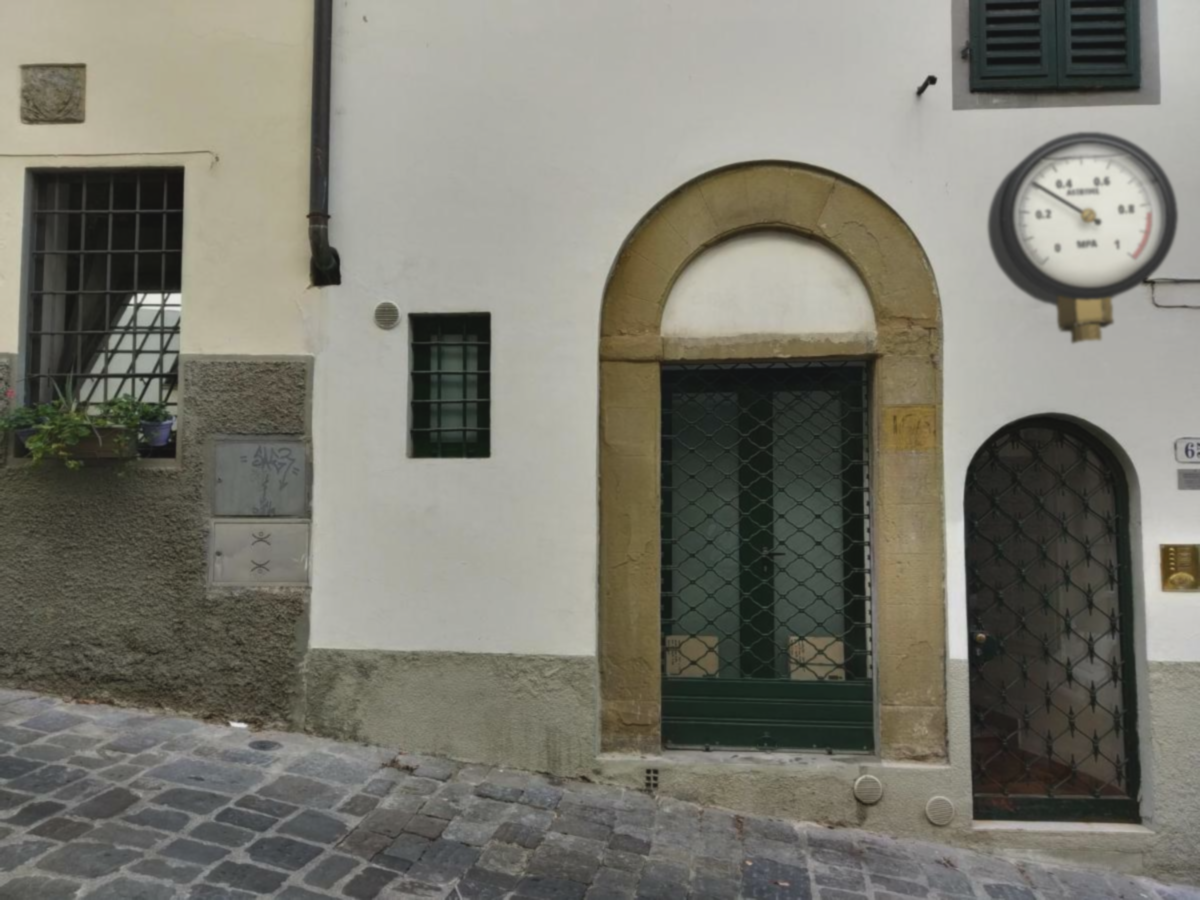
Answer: 0.3 MPa
